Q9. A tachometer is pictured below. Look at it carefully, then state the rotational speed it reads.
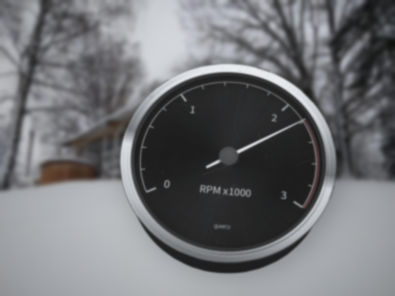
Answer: 2200 rpm
